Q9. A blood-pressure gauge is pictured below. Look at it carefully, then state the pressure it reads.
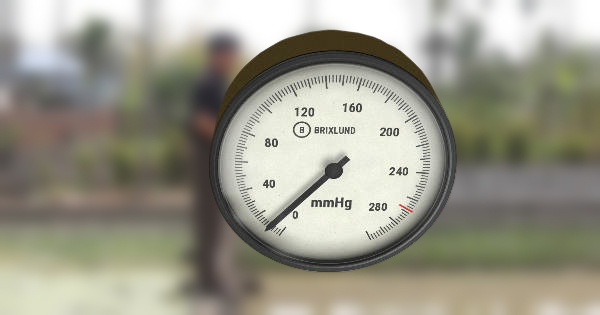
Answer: 10 mmHg
